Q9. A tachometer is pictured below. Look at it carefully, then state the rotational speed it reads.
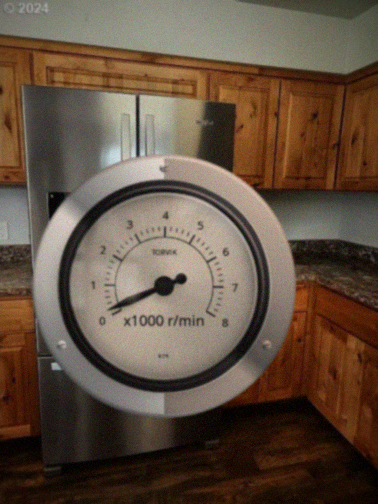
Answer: 200 rpm
